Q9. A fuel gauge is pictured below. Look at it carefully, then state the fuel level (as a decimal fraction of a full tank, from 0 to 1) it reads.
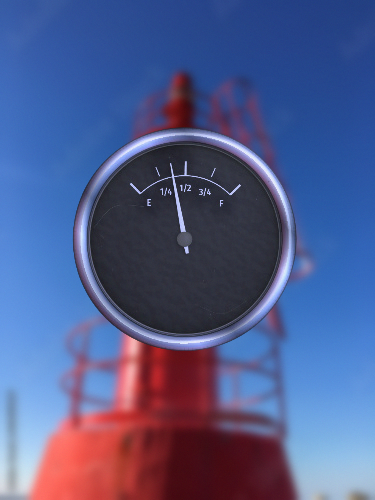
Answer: 0.375
